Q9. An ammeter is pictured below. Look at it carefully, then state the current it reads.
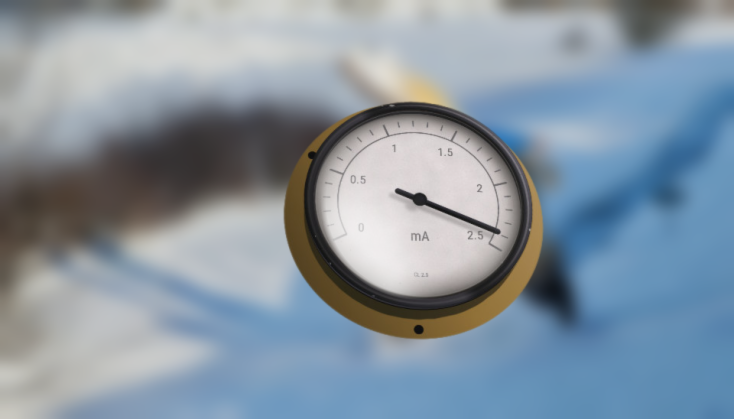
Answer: 2.4 mA
